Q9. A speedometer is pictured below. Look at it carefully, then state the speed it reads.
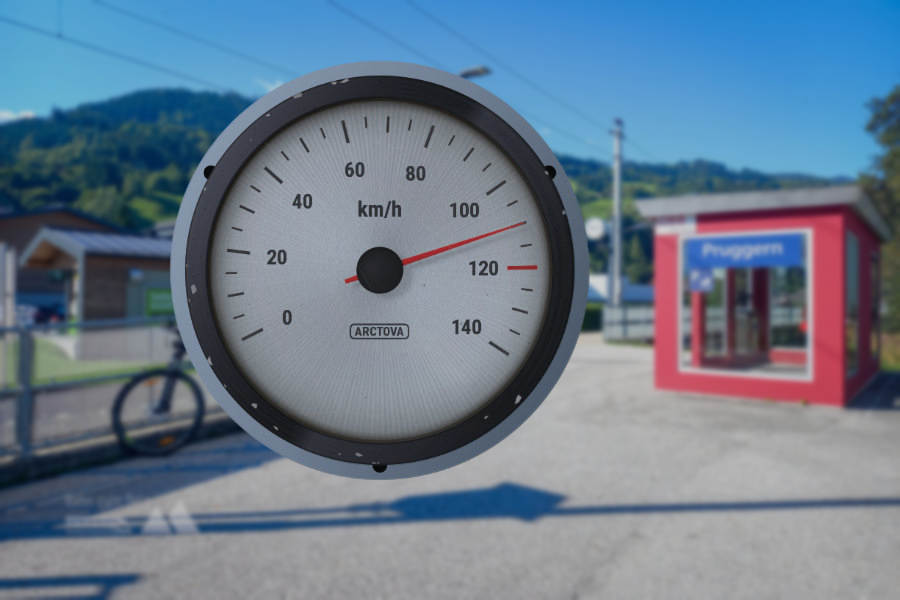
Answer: 110 km/h
